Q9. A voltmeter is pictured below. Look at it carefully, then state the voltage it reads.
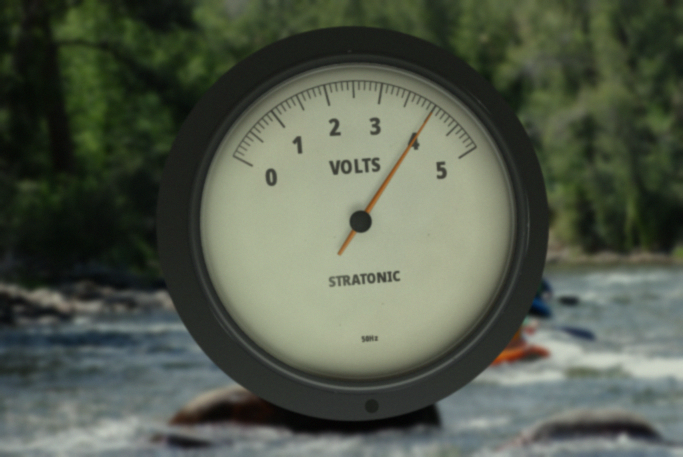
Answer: 4 V
